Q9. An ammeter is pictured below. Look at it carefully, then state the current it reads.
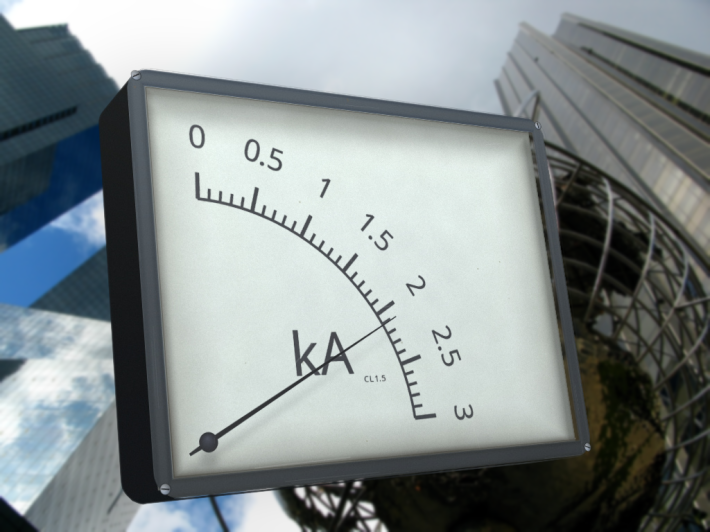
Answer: 2.1 kA
